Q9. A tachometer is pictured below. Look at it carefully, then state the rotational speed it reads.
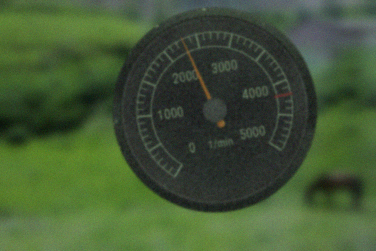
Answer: 2300 rpm
